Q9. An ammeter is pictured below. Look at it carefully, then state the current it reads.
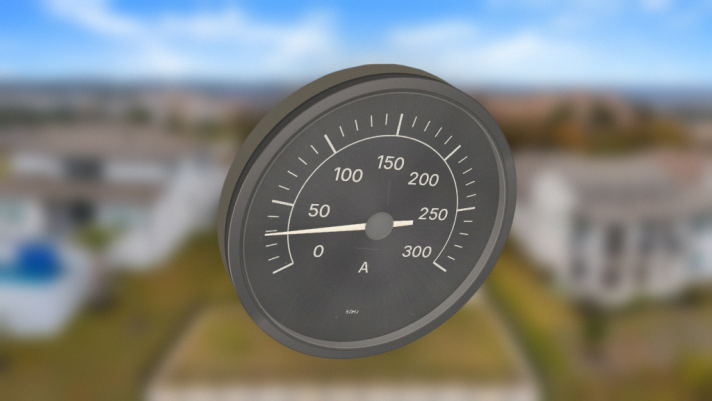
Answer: 30 A
